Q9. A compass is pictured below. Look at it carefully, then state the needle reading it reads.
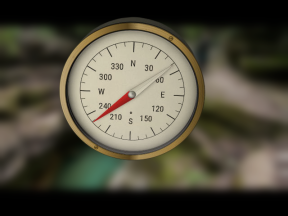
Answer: 230 °
